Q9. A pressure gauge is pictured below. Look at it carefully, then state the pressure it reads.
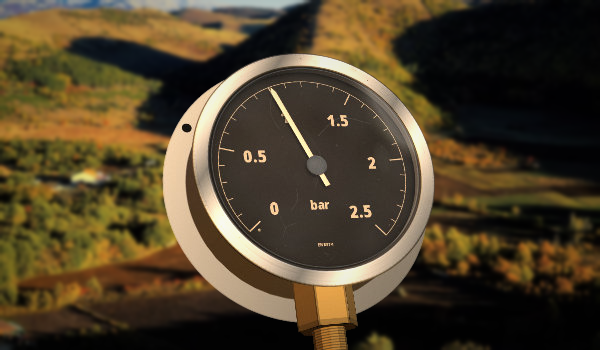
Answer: 1 bar
